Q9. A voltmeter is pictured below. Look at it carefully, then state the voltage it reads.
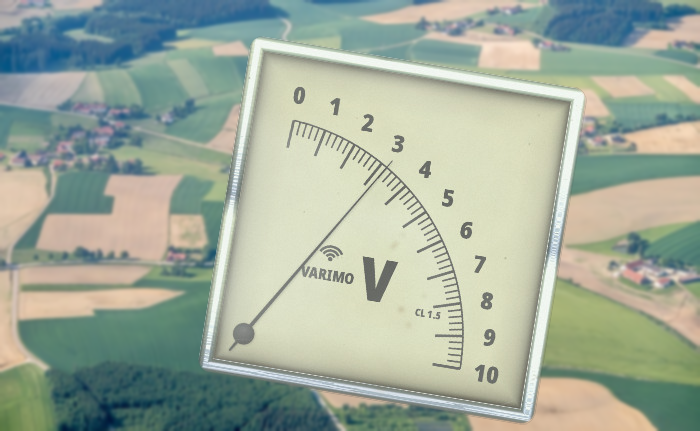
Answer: 3.2 V
